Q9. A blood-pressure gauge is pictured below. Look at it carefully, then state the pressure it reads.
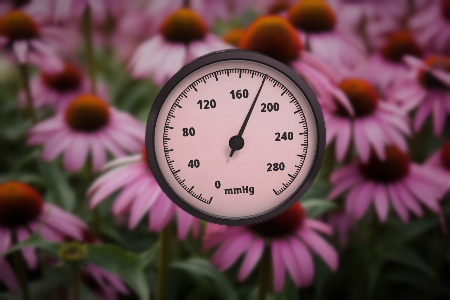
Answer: 180 mmHg
